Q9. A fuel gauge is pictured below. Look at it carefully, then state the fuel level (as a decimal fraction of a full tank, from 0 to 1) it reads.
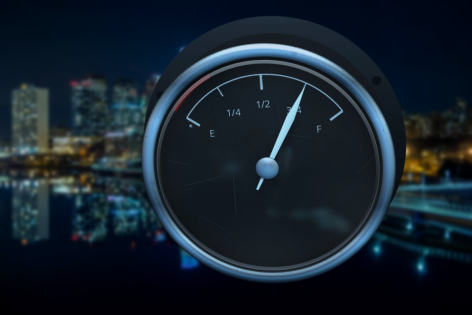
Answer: 0.75
